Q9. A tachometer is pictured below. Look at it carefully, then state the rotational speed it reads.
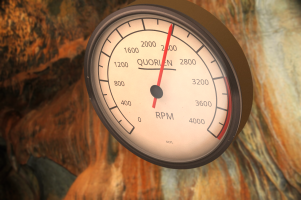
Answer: 2400 rpm
